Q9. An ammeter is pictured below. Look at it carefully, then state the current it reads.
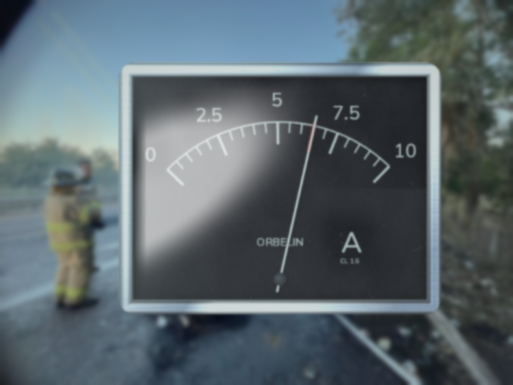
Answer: 6.5 A
